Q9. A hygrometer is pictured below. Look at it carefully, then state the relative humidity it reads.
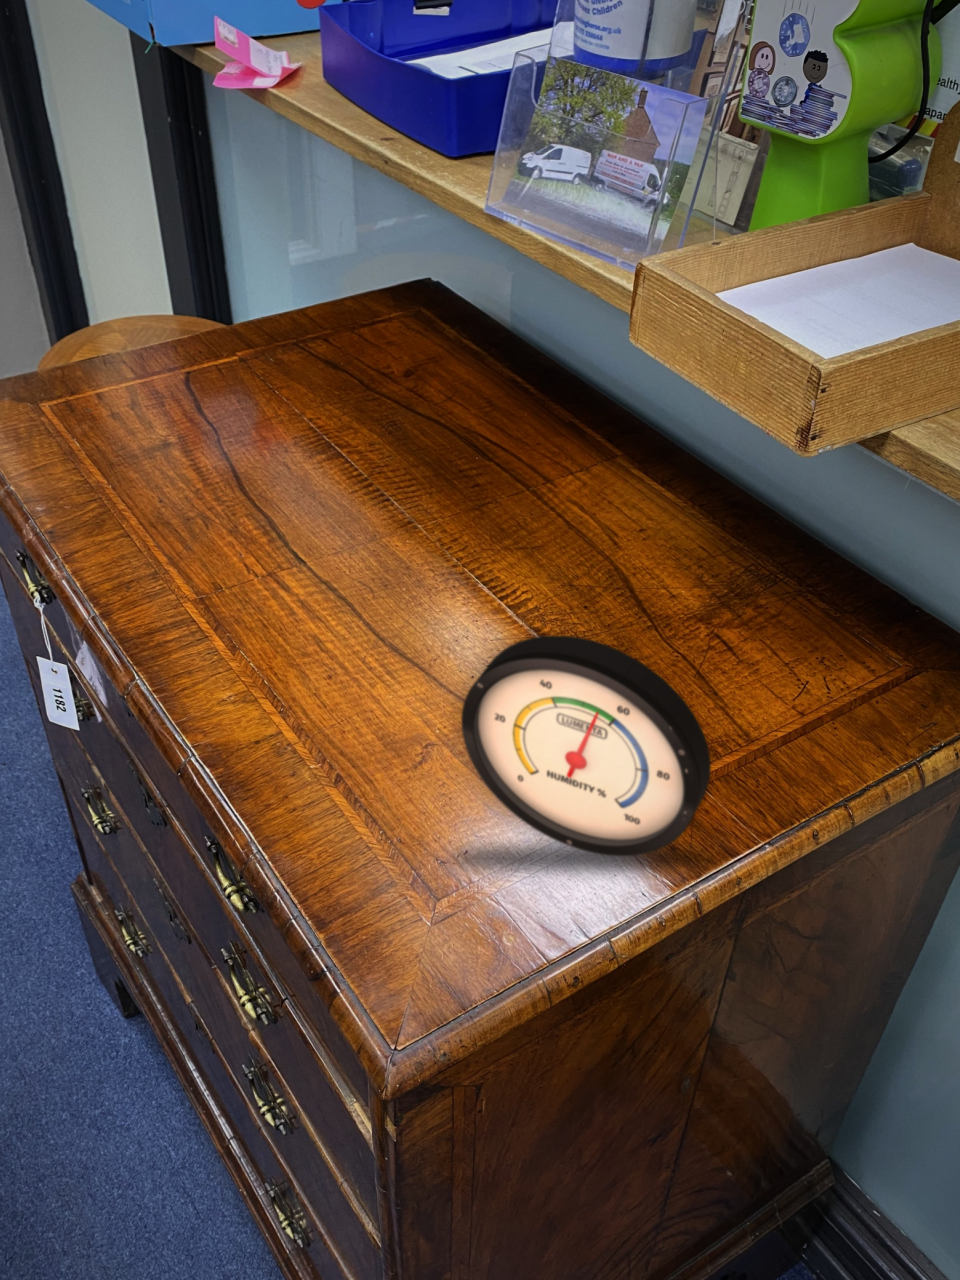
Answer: 55 %
